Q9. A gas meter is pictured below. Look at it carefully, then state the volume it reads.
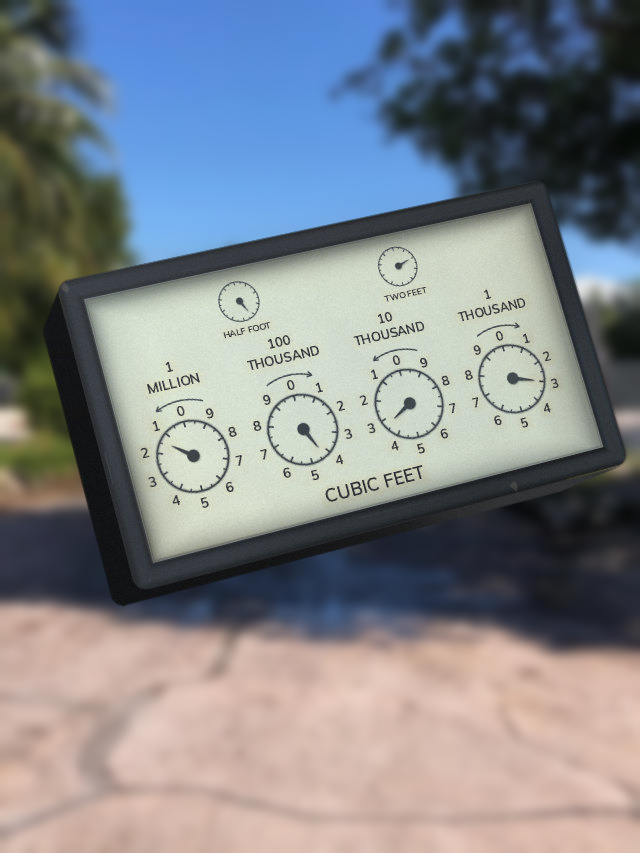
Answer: 143300 ft³
